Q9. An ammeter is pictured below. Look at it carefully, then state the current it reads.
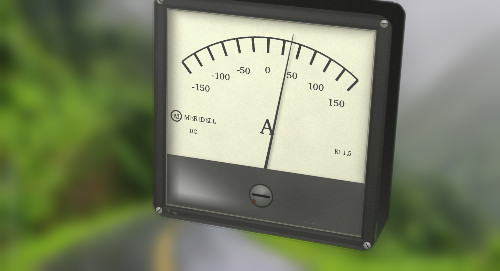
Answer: 37.5 A
